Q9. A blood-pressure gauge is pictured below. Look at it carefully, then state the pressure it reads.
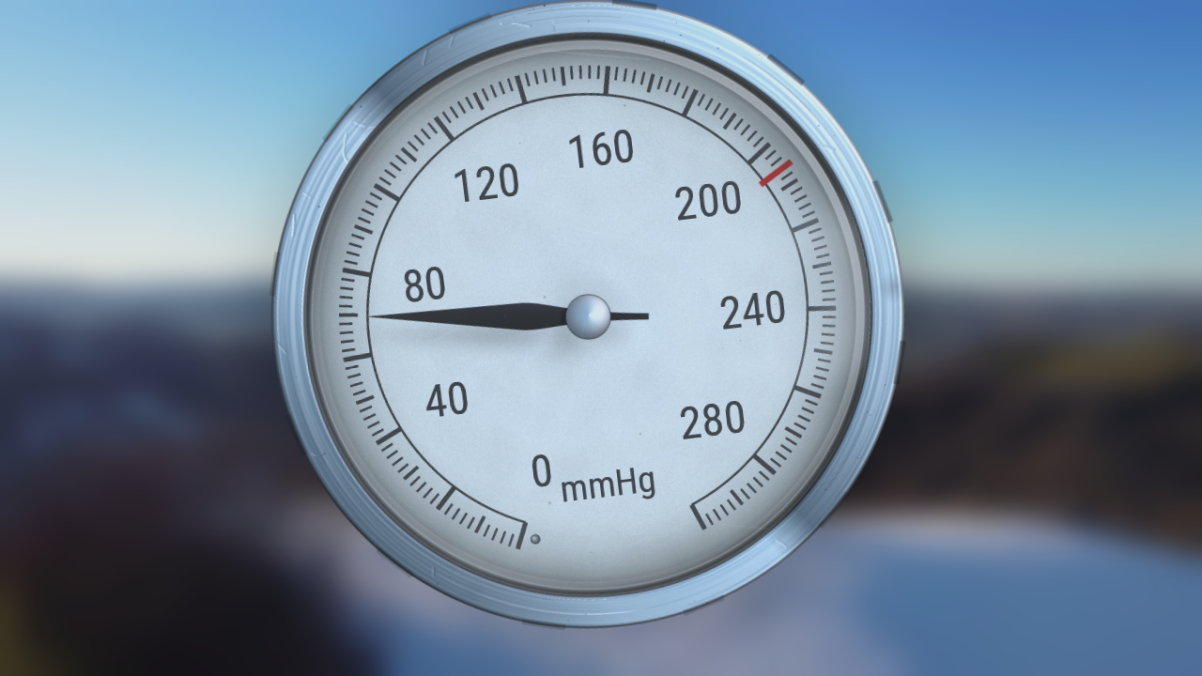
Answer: 70 mmHg
